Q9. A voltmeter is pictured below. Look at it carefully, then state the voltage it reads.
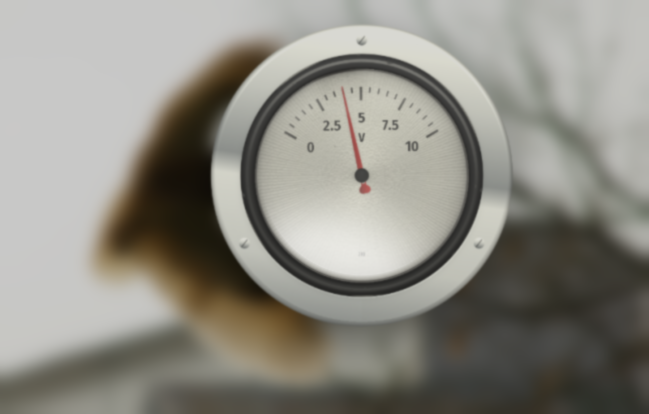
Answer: 4 V
